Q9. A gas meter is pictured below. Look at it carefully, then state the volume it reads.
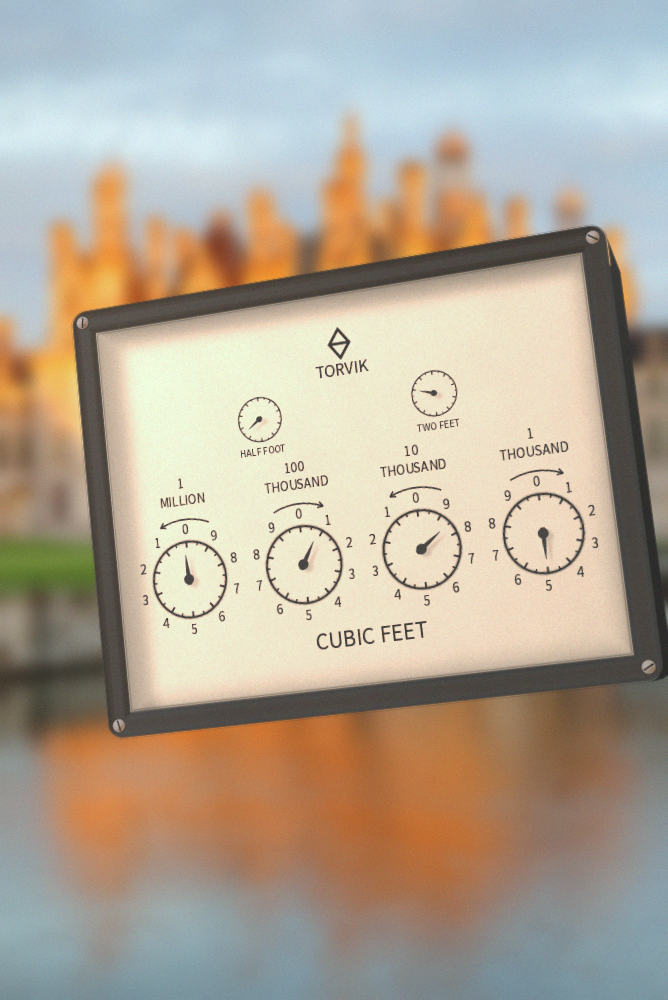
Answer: 8500 ft³
